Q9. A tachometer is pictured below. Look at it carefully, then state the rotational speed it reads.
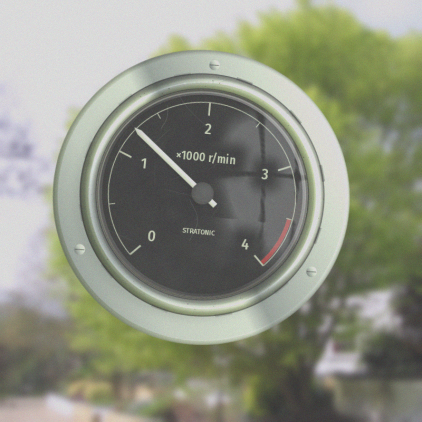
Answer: 1250 rpm
